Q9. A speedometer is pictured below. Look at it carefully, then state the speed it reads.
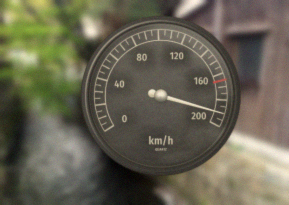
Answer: 190 km/h
